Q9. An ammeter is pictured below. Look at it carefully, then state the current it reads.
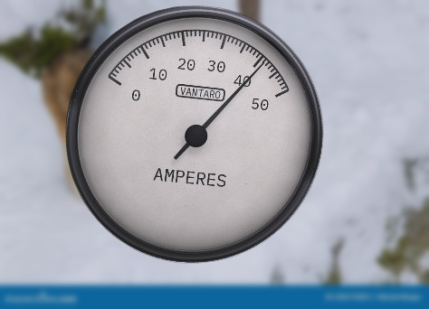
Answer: 41 A
